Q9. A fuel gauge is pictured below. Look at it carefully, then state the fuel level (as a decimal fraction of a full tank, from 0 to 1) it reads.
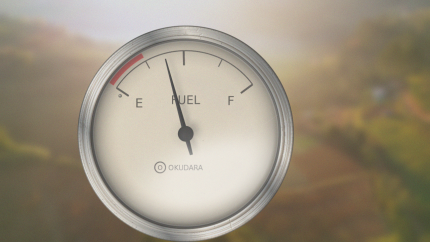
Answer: 0.375
